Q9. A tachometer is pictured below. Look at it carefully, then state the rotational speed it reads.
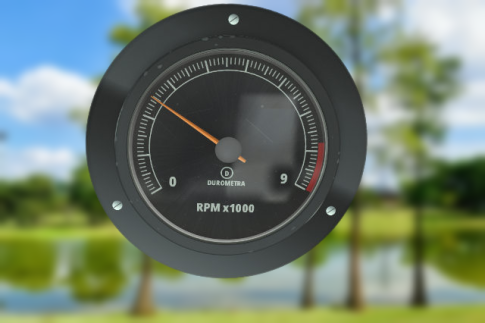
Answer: 2500 rpm
